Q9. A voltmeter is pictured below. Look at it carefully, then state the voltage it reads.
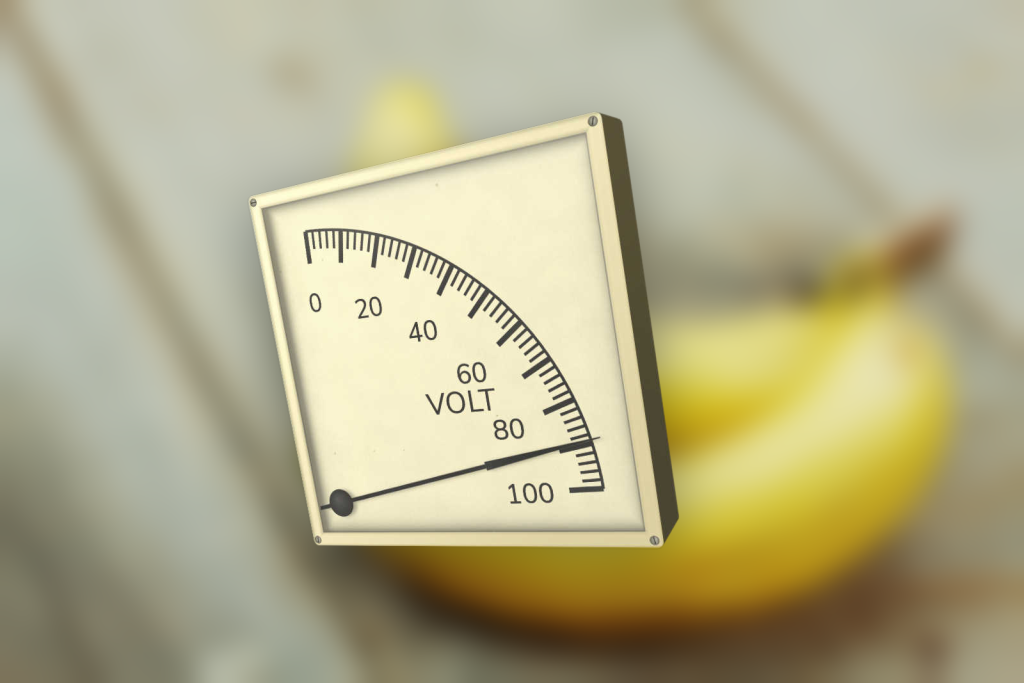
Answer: 89 V
